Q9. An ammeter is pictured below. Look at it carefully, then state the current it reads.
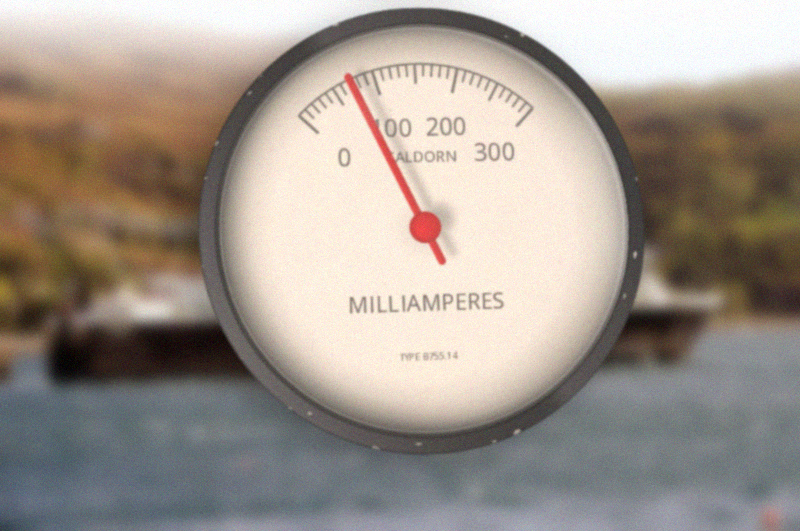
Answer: 70 mA
